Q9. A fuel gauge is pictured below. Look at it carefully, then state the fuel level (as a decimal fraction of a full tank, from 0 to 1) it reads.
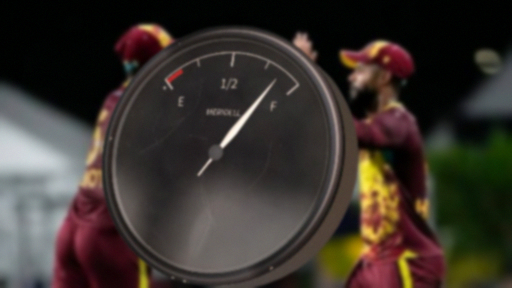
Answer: 0.875
